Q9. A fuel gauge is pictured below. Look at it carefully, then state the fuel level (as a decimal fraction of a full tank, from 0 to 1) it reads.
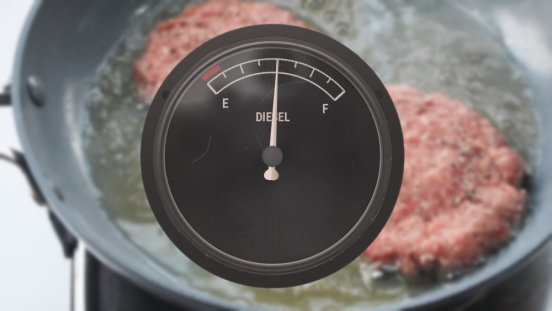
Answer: 0.5
